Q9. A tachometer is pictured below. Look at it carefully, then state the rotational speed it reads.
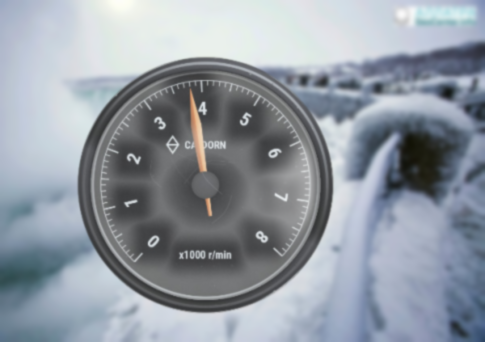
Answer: 3800 rpm
